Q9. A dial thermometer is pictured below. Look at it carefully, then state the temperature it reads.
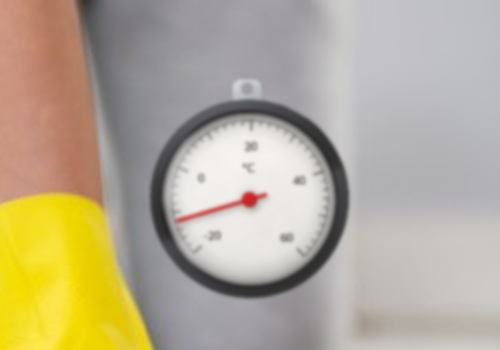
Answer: -12 °C
